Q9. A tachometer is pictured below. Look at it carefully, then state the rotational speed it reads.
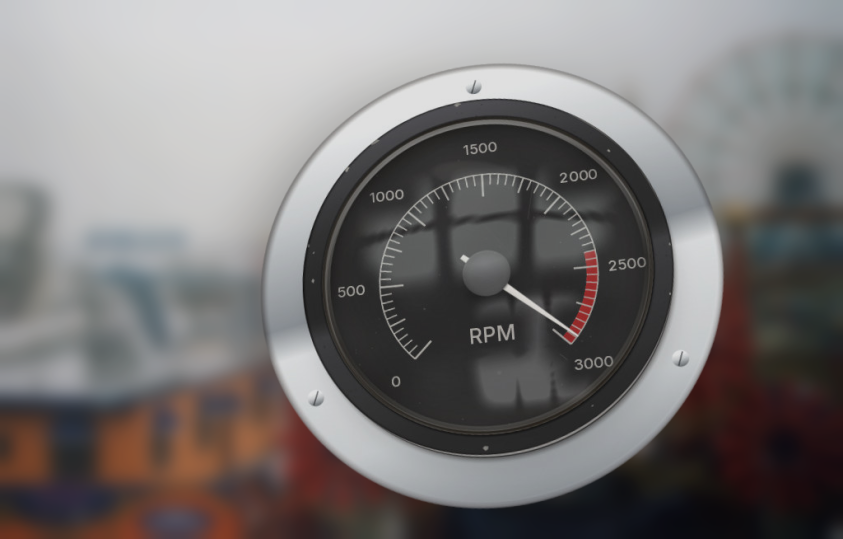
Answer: 2950 rpm
